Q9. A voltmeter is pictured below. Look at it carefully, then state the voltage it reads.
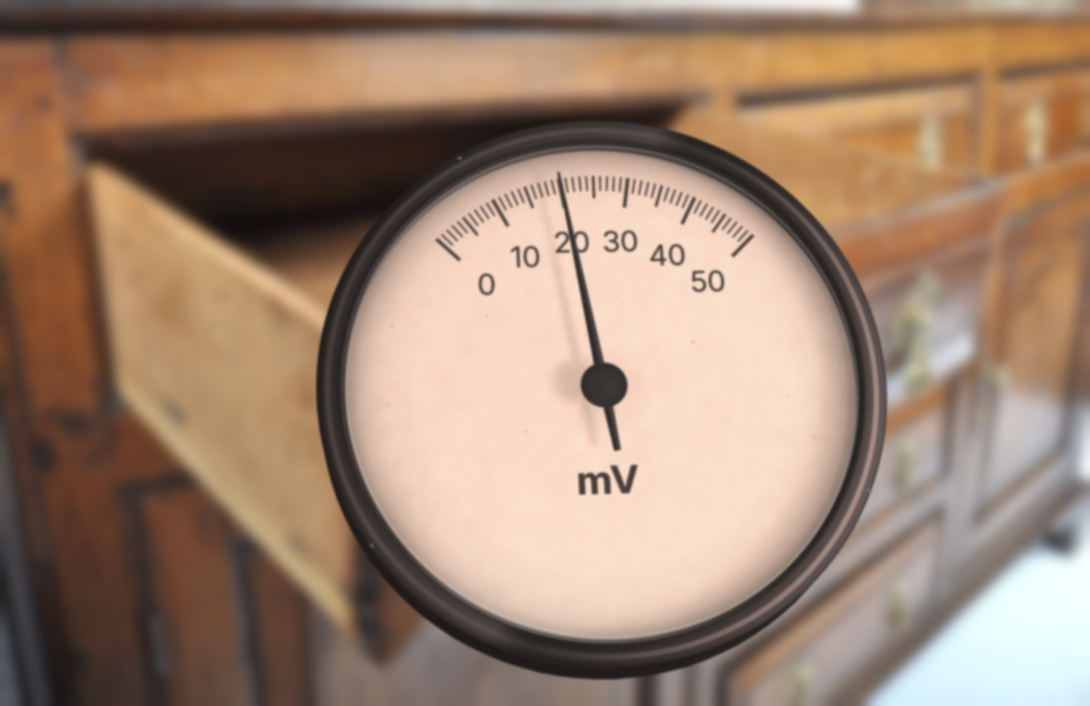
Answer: 20 mV
